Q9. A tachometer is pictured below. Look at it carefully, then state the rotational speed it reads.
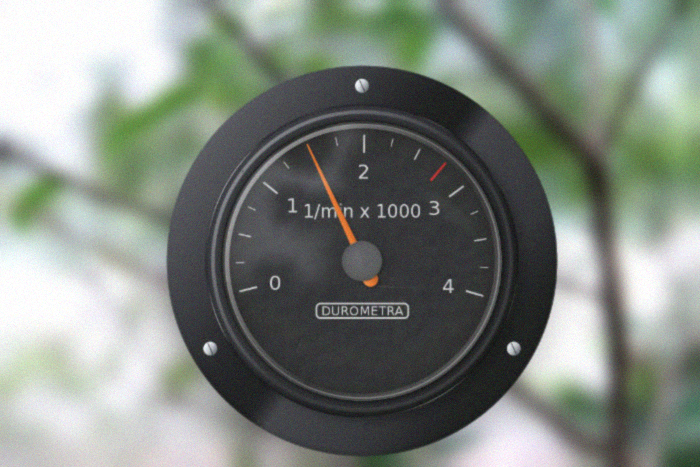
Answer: 1500 rpm
